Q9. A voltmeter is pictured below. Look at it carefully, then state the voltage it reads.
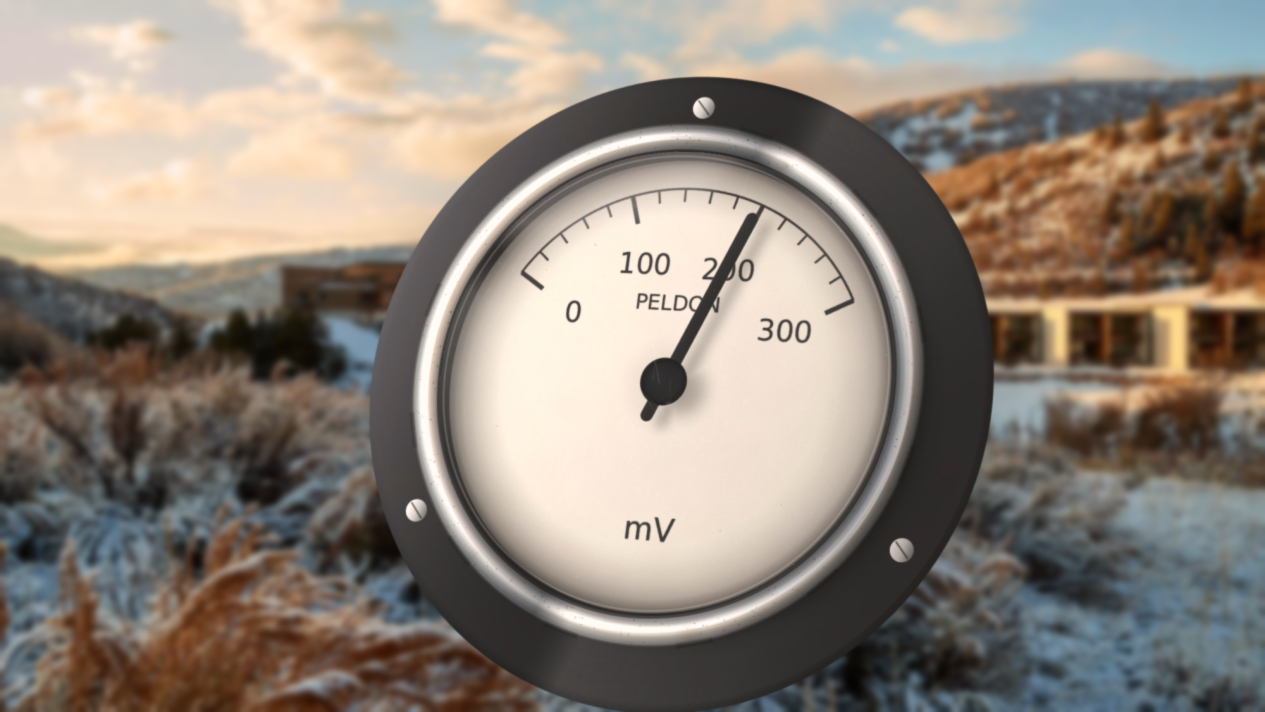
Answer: 200 mV
